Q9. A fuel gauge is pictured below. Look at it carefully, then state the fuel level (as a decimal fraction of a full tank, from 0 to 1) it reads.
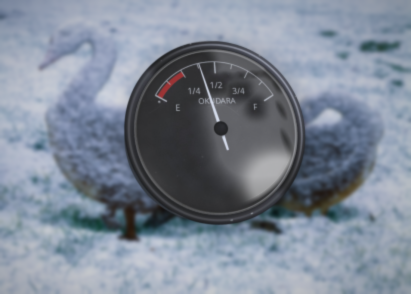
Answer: 0.375
